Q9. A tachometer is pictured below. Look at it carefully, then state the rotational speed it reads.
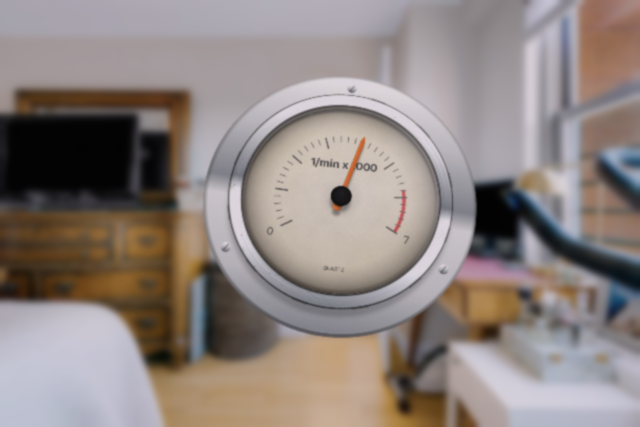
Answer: 4000 rpm
